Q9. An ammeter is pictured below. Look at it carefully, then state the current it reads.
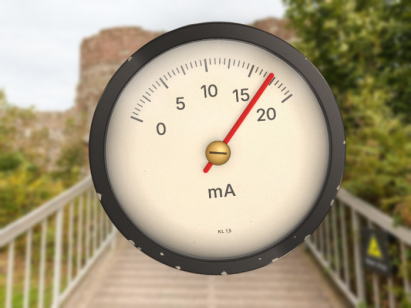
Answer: 17 mA
